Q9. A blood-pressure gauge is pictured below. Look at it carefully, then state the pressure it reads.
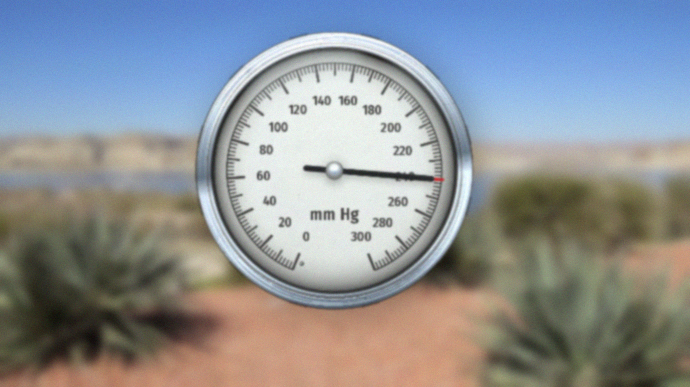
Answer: 240 mmHg
